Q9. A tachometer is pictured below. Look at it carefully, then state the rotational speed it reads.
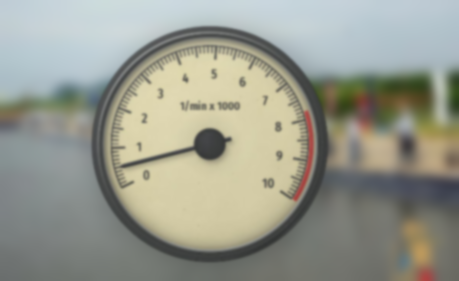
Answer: 500 rpm
